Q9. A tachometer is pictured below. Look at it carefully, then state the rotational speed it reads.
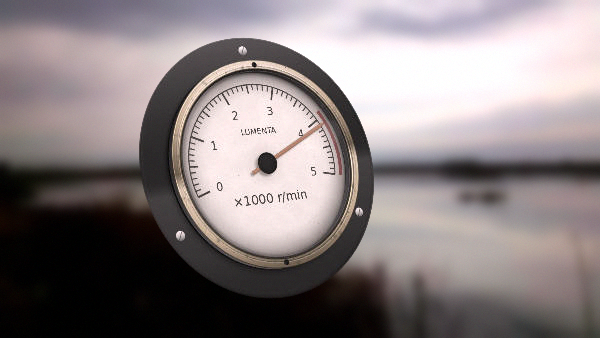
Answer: 4100 rpm
